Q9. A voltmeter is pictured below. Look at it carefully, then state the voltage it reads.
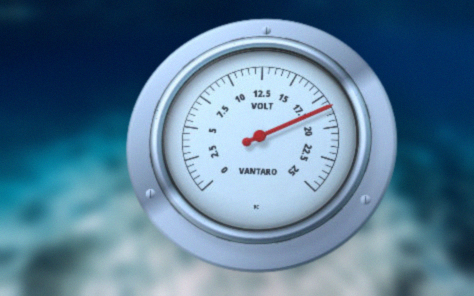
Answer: 18.5 V
